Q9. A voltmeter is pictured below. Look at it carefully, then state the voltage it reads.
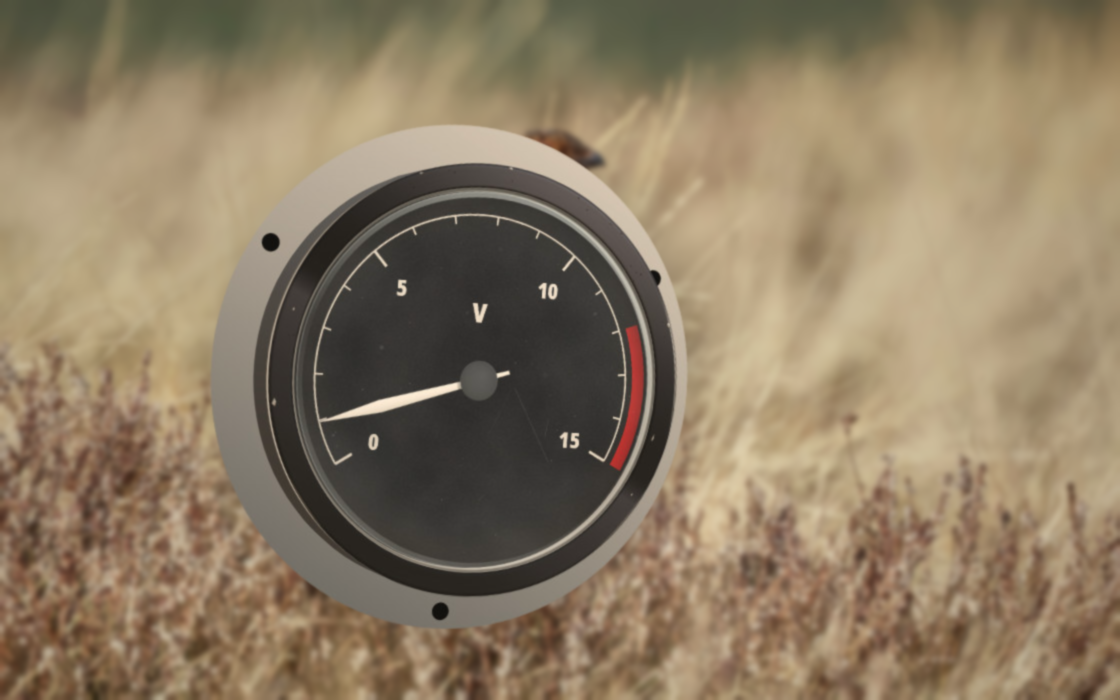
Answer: 1 V
